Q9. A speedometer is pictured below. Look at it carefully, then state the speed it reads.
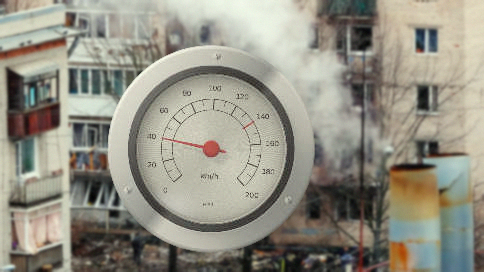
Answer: 40 km/h
